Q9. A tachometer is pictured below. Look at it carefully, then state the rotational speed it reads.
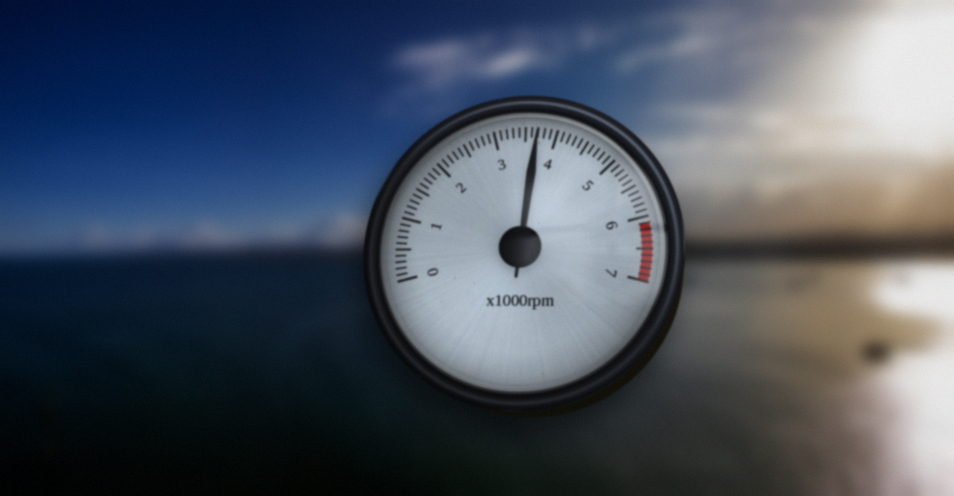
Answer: 3700 rpm
